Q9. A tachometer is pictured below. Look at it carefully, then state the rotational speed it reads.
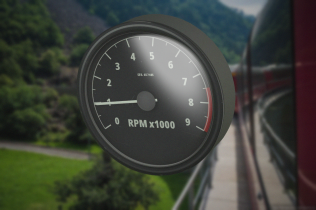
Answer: 1000 rpm
